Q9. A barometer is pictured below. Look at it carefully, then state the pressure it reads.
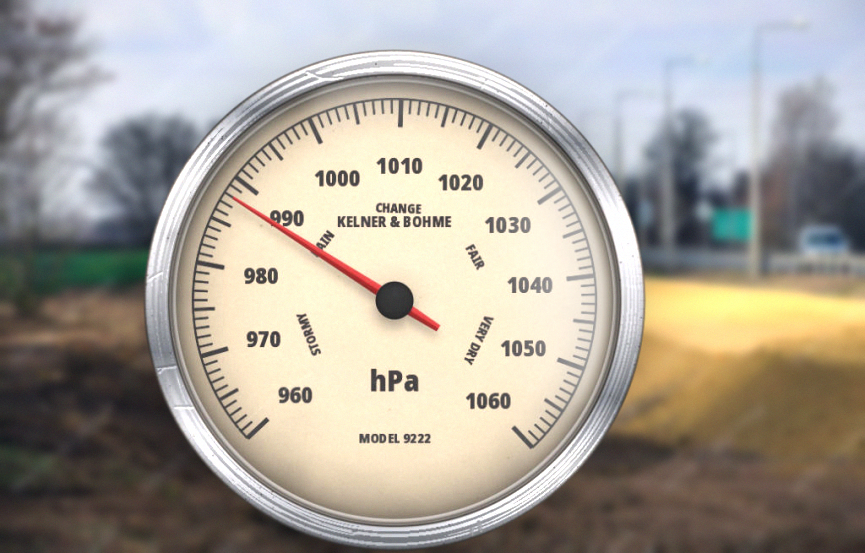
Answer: 988 hPa
